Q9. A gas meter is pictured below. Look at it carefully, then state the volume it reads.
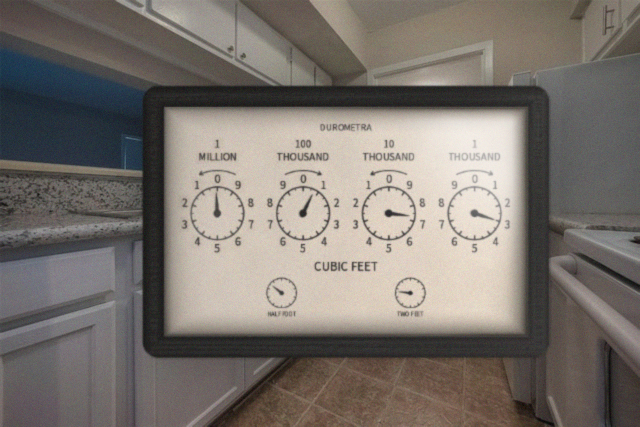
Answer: 7300 ft³
